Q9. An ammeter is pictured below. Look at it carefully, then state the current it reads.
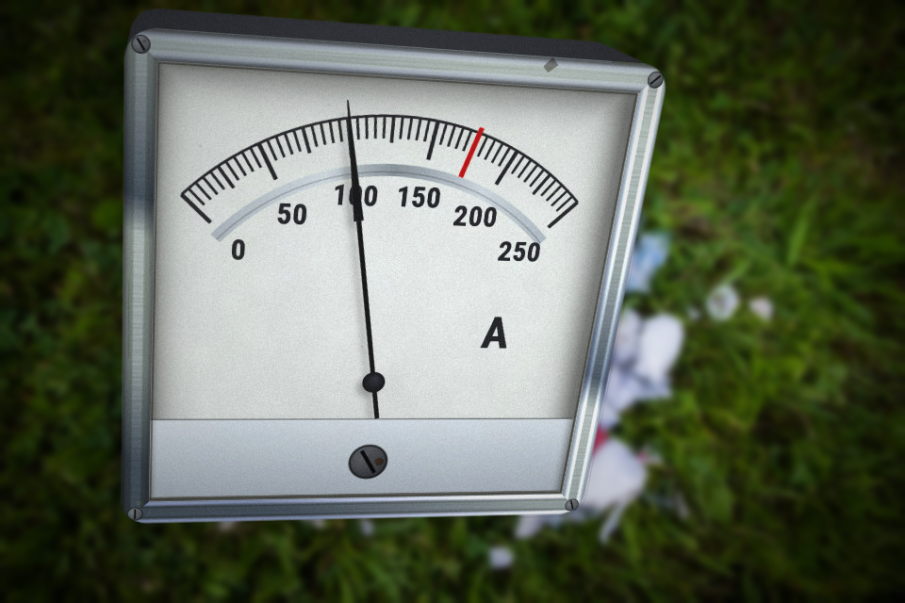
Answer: 100 A
